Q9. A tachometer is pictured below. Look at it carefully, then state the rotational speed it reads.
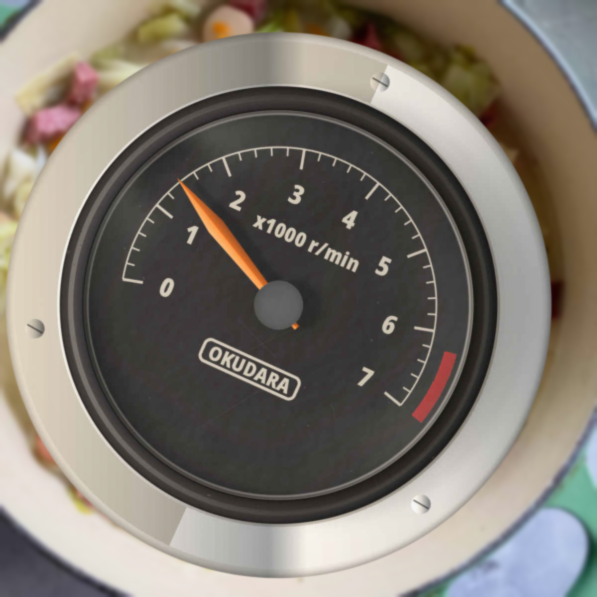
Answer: 1400 rpm
